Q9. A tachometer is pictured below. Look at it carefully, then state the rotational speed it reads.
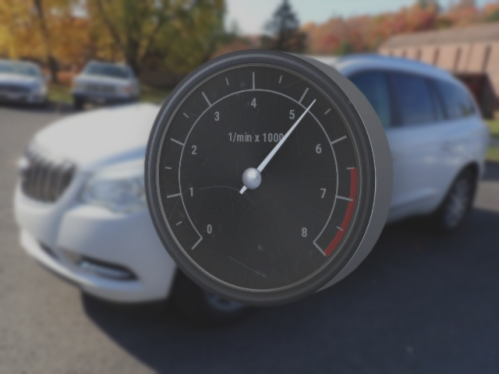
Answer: 5250 rpm
